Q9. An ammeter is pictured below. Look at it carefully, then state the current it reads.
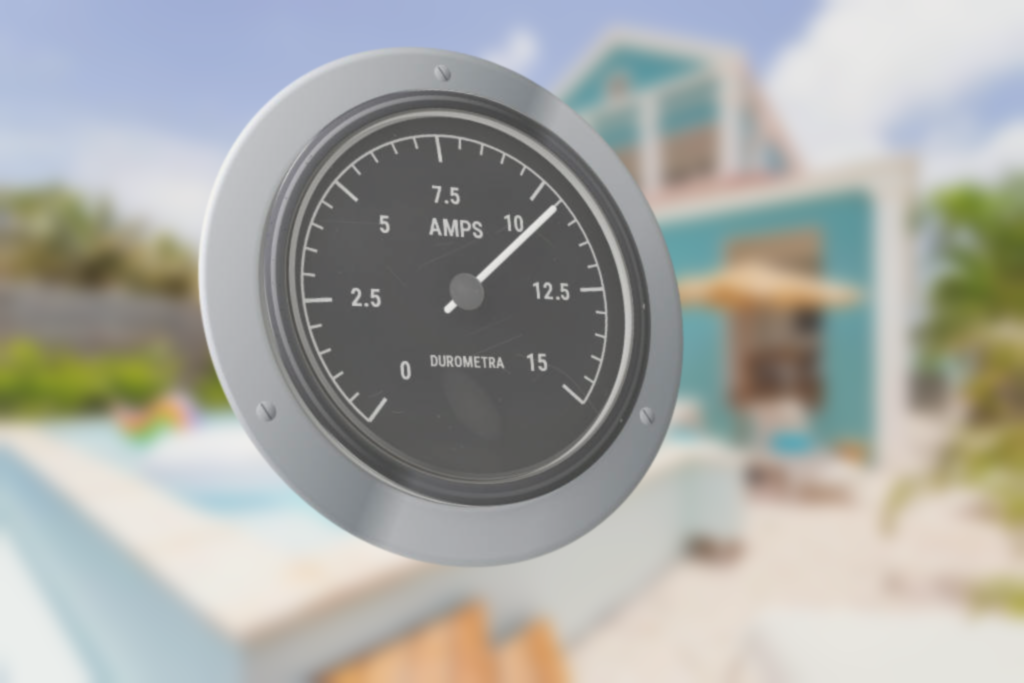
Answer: 10.5 A
